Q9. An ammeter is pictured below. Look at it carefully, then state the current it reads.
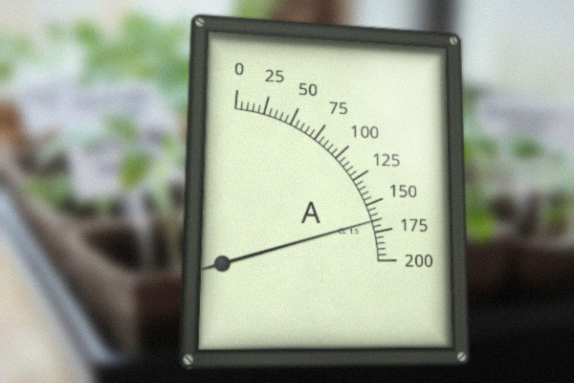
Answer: 165 A
